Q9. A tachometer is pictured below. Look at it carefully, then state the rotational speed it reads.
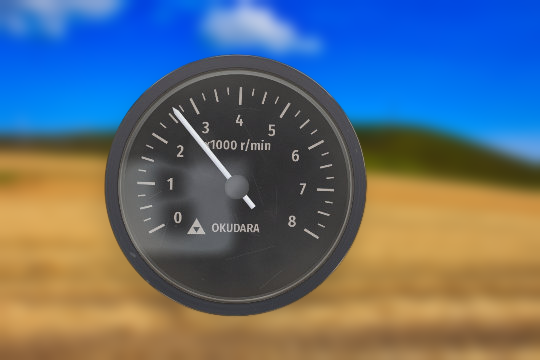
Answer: 2625 rpm
